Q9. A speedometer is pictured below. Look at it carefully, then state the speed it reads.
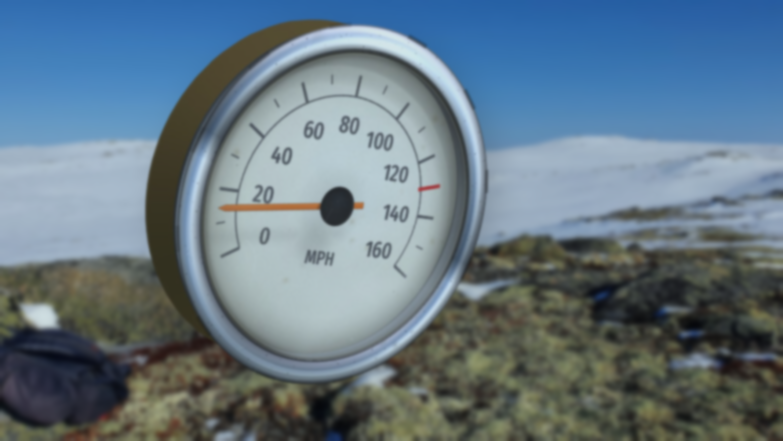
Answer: 15 mph
